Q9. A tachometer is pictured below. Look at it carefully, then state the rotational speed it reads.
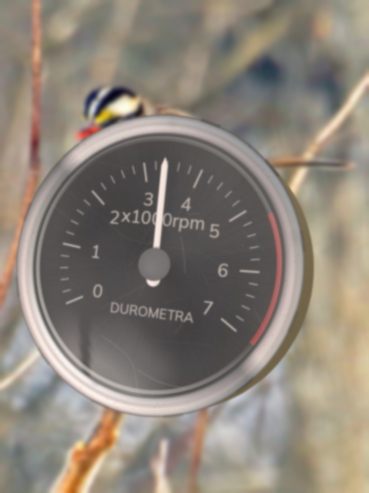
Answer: 3400 rpm
